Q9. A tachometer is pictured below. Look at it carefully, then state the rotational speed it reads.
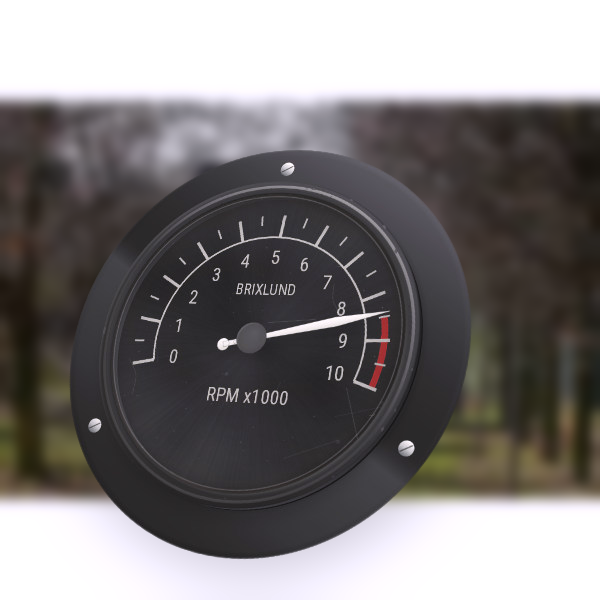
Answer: 8500 rpm
